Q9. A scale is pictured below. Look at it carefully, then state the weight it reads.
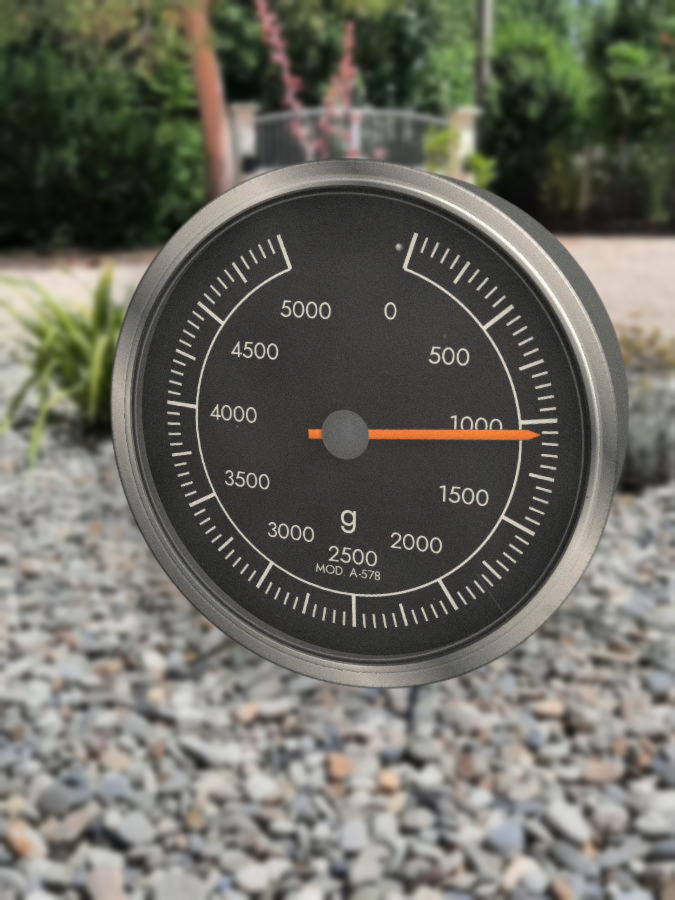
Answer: 1050 g
